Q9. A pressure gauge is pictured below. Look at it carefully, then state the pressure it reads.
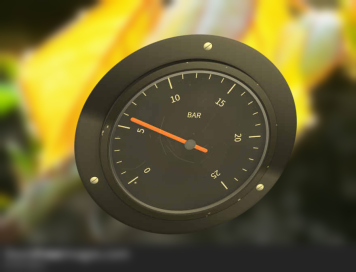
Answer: 6 bar
